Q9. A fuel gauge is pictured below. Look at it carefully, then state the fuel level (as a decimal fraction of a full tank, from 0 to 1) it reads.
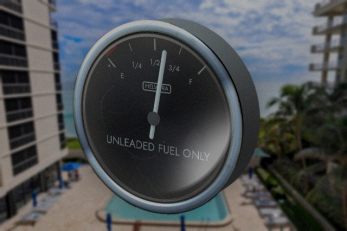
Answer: 0.625
